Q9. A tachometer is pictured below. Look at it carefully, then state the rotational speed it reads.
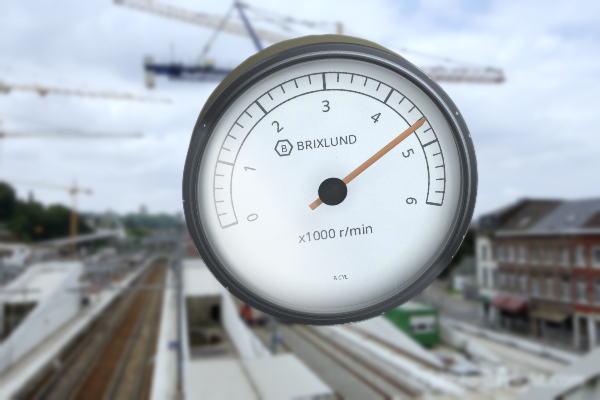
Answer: 4600 rpm
